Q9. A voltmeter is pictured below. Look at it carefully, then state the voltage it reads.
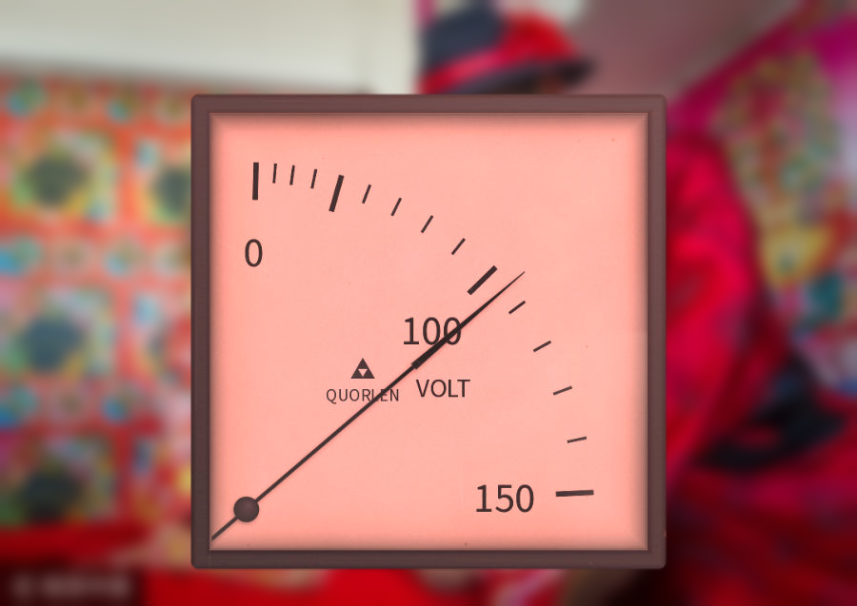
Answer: 105 V
